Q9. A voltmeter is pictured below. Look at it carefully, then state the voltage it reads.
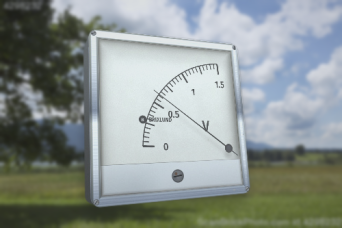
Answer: 0.6 V
